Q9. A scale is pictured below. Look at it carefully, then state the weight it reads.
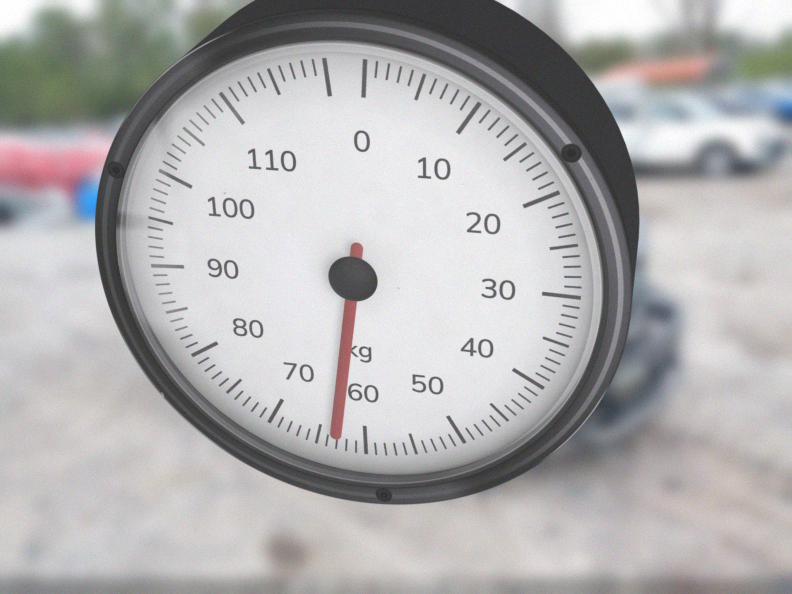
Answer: 63 kg
